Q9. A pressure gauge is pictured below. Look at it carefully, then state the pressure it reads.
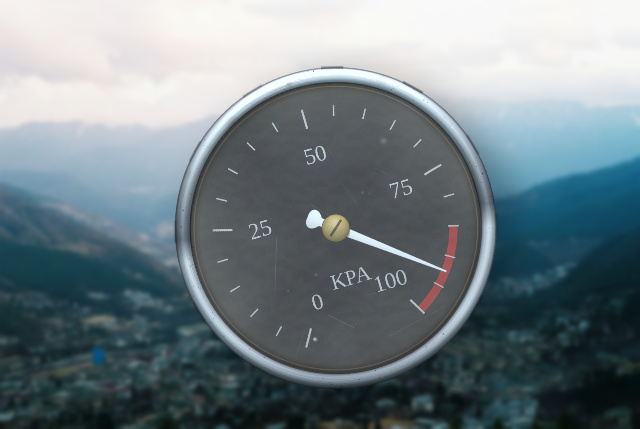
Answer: 92.5 kPa
